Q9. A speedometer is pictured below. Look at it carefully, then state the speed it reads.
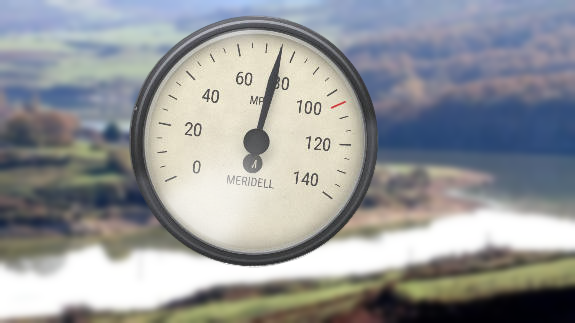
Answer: 75 mph
